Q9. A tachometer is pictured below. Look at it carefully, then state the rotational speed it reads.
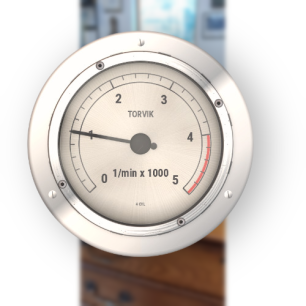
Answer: 1000 rpm
